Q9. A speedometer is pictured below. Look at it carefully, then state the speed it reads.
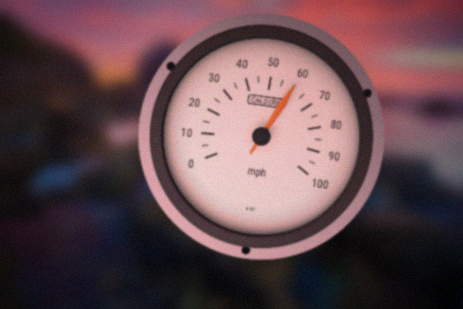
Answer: 60 mph
